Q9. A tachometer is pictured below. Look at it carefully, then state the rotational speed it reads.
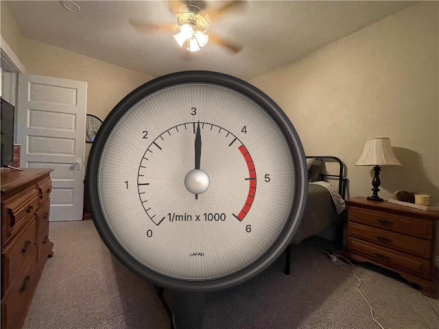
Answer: 3100 rpm
